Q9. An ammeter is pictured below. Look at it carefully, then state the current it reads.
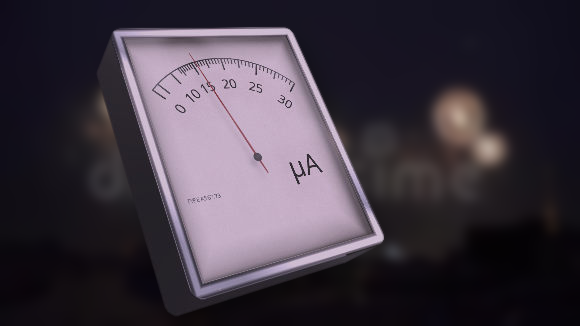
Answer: 15 µA
